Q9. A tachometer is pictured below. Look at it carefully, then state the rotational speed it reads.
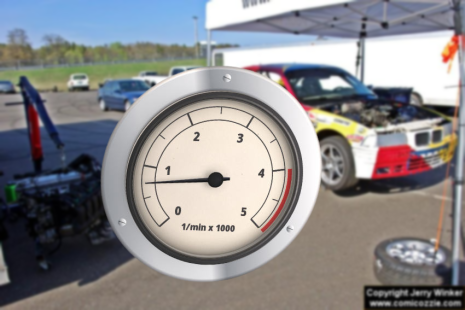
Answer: 750 rpm
